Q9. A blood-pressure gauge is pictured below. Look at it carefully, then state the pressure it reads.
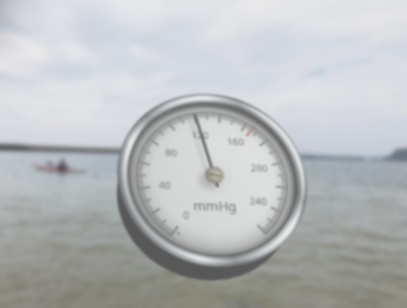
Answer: 120 mmHg
